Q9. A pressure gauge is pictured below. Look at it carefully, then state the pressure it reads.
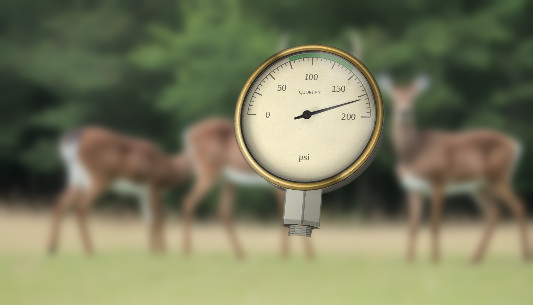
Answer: 180 psi
